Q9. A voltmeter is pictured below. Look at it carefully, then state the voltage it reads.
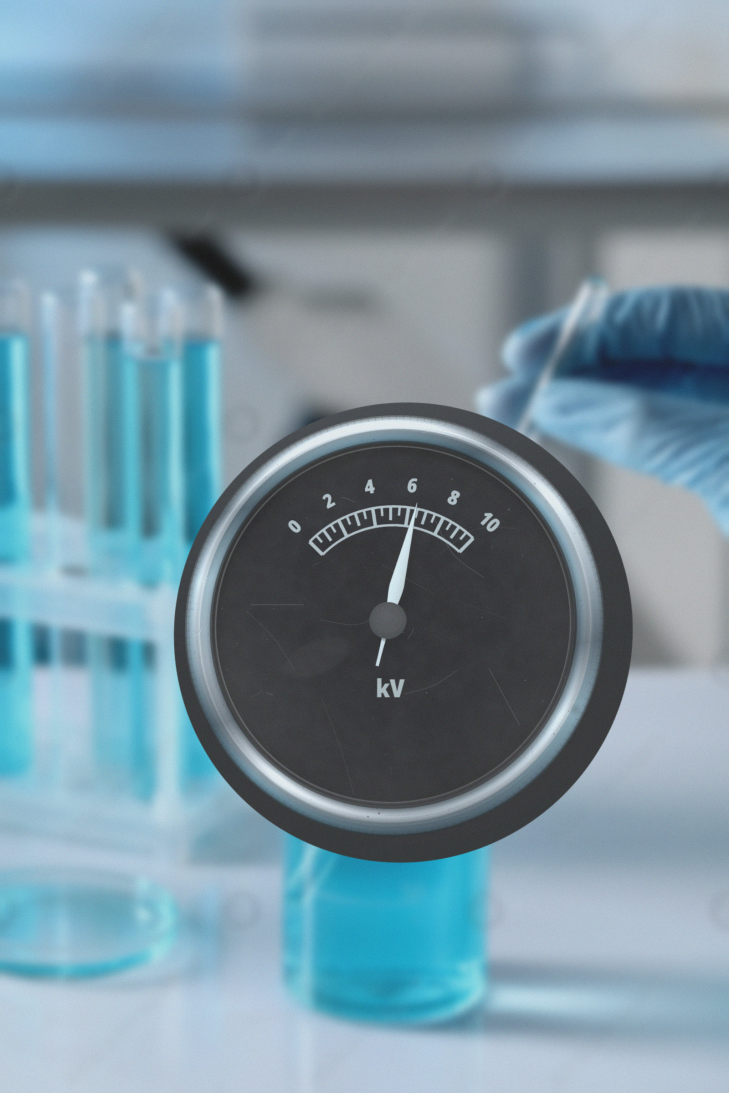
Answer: 6.5 kV
